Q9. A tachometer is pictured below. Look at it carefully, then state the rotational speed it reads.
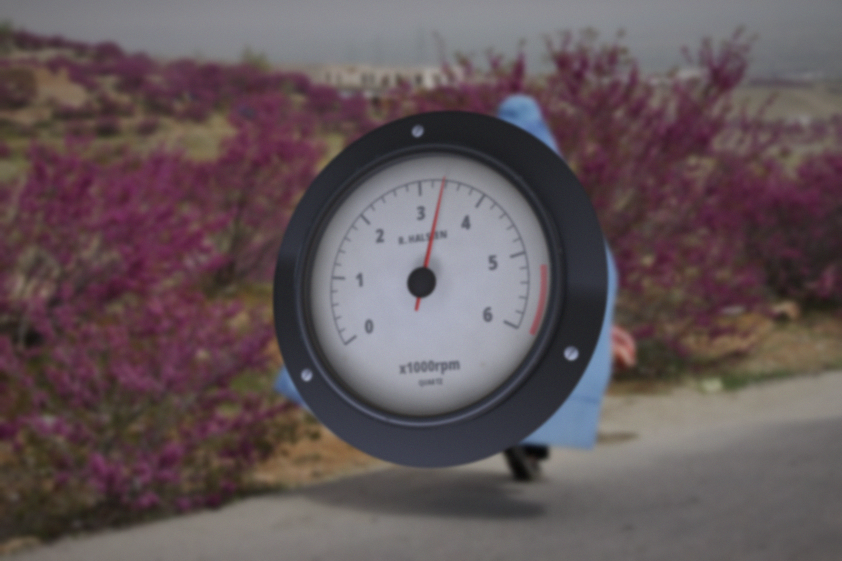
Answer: 3400 rpm
